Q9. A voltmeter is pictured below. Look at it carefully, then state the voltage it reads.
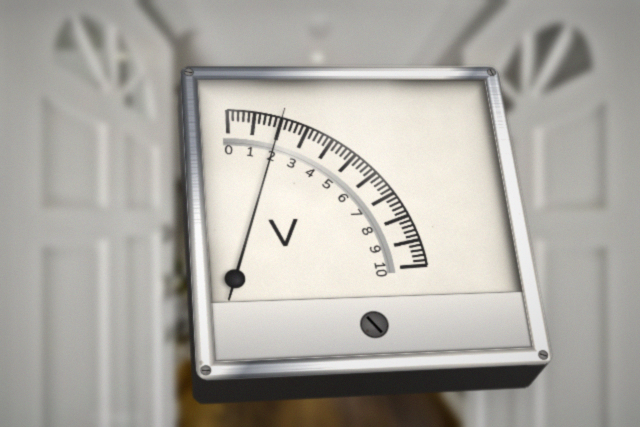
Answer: 2 V
